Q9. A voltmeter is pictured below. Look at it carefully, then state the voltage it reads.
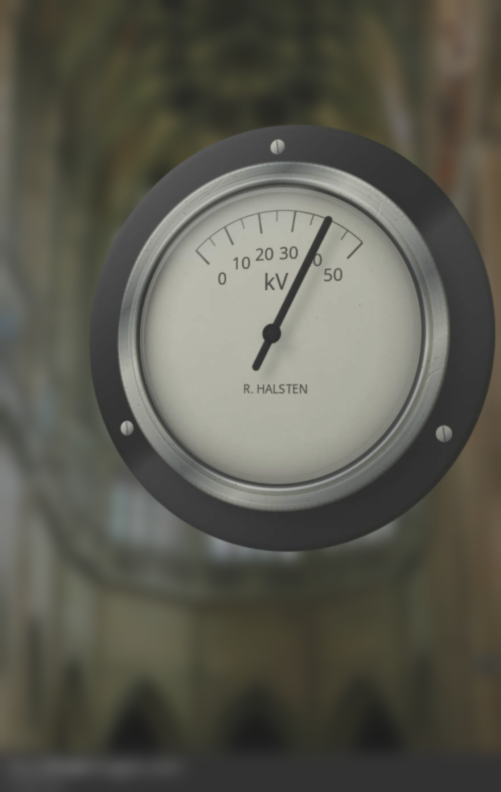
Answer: 40 kV
